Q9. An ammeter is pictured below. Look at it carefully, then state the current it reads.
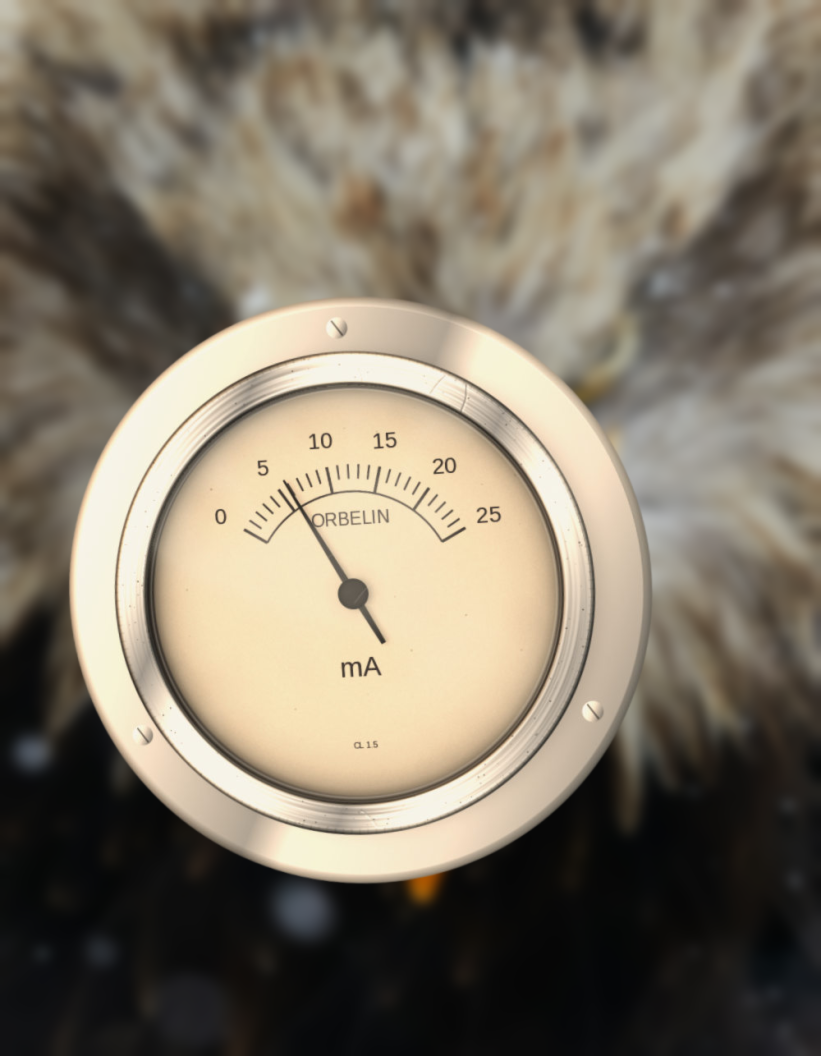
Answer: 6 mA
